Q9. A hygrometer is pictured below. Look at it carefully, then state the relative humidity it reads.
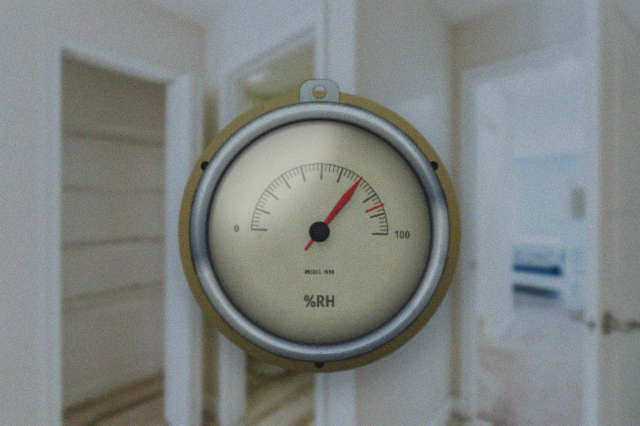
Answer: 70 %
